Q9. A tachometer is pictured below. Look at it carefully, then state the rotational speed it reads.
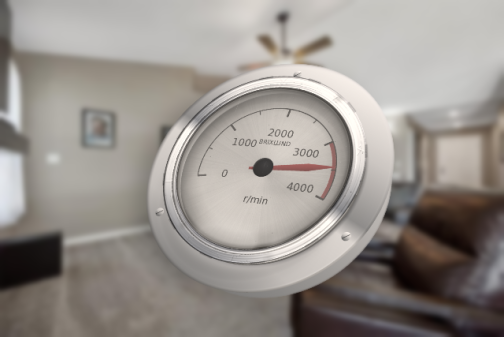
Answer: 3500 rpm
